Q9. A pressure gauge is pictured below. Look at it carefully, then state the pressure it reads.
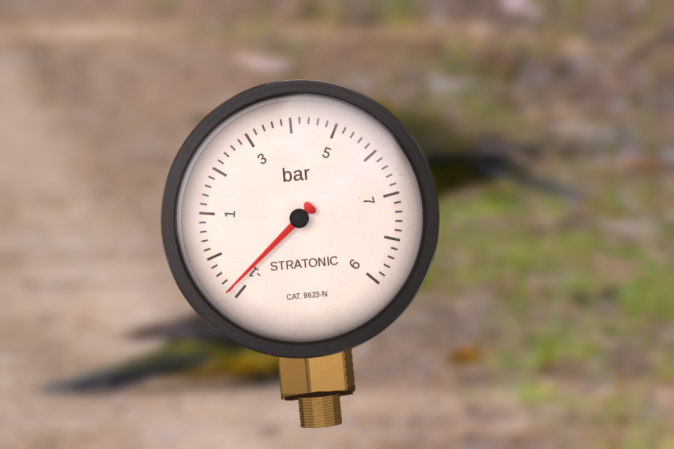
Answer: -0.8 bar
